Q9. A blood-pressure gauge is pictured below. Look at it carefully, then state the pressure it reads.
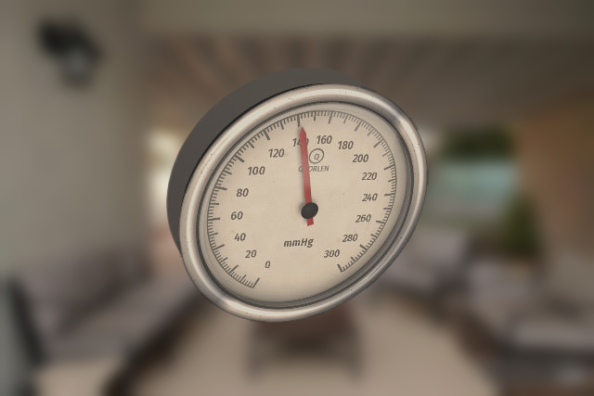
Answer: 140 mmHg
